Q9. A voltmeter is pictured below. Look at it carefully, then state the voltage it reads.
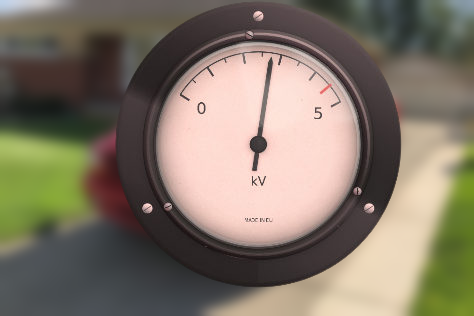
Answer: 2.75 kV
